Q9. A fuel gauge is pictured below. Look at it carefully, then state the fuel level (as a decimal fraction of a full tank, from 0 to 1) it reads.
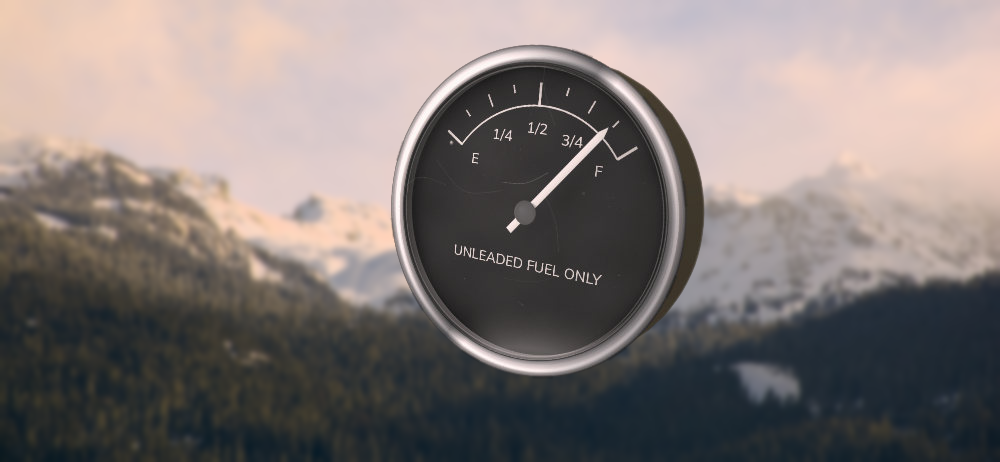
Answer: 0.875
